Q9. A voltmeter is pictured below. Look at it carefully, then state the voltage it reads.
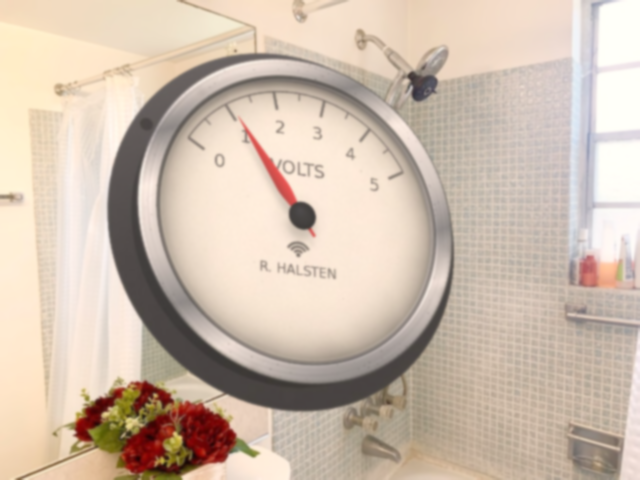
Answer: 1 V
